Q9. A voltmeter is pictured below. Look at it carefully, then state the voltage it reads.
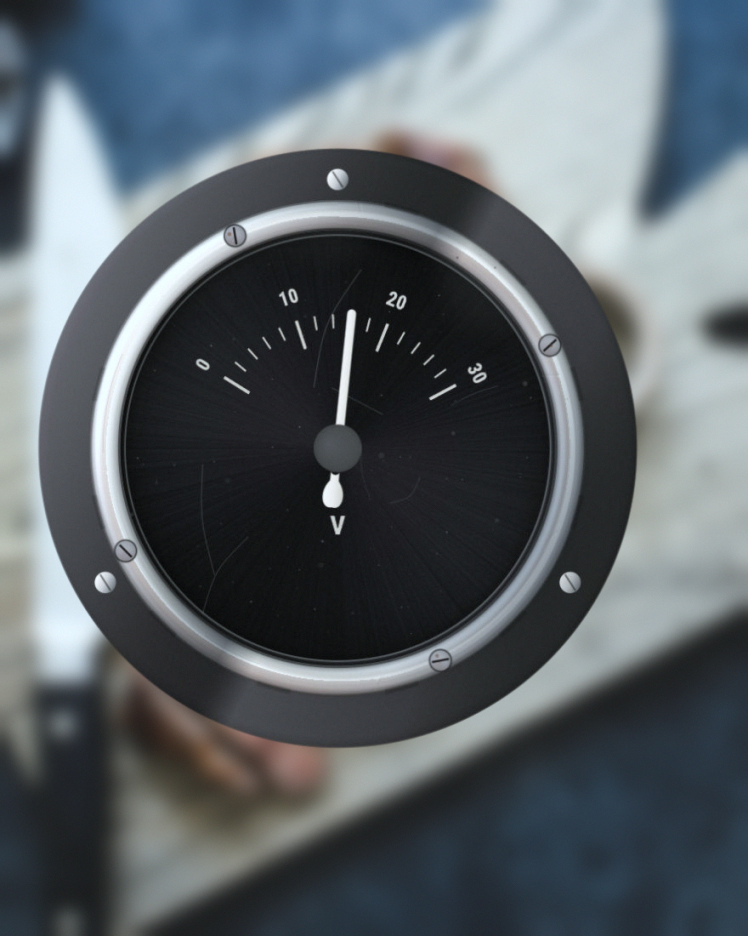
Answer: 16 V
